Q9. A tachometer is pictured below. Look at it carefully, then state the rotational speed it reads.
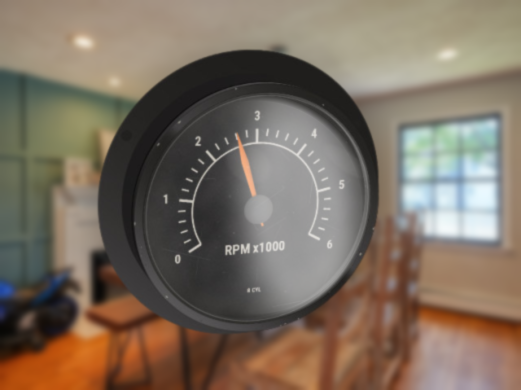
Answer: 2600 rpm
